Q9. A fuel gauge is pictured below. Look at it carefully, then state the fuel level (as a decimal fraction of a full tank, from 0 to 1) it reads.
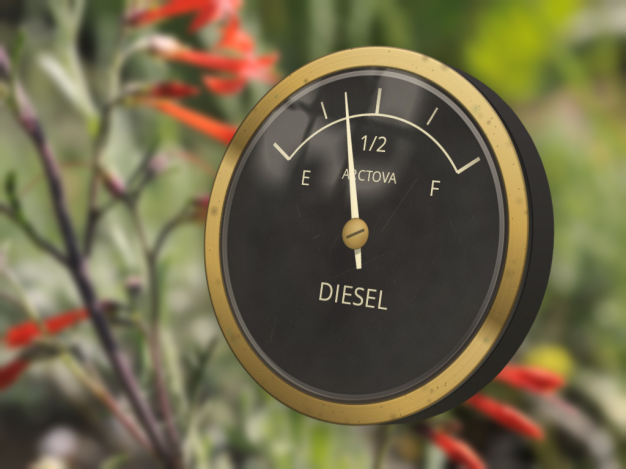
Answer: 0.375
